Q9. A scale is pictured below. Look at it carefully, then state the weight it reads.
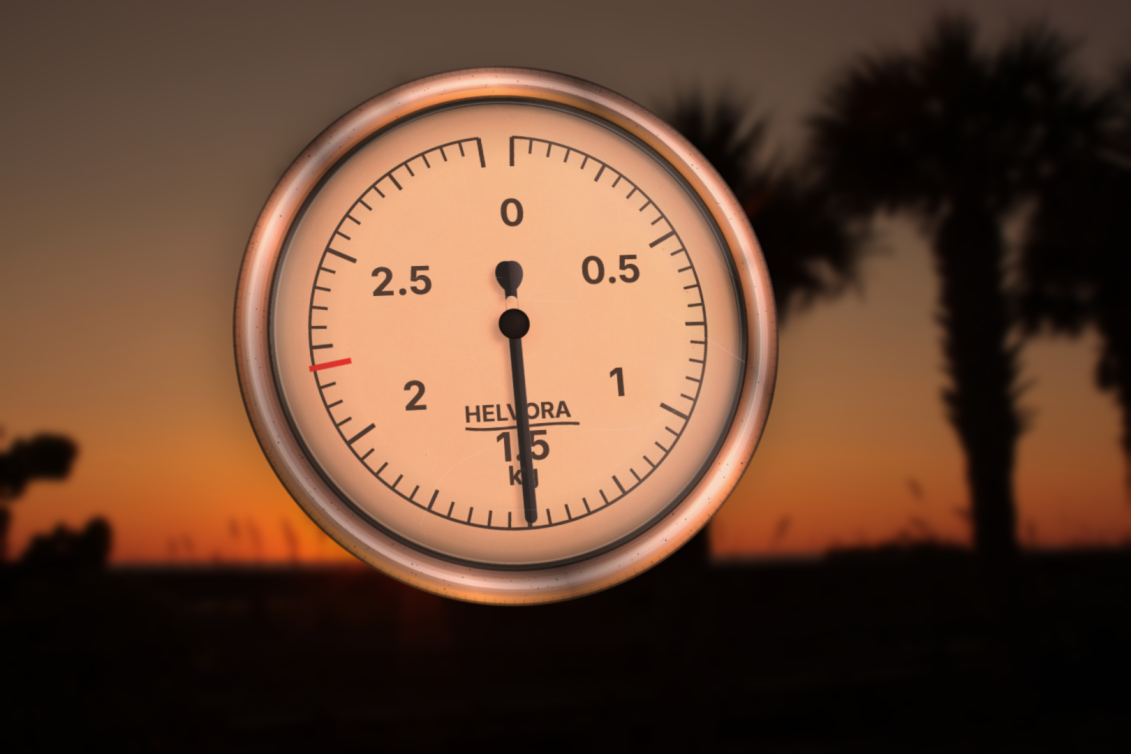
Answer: 1.5 kg
